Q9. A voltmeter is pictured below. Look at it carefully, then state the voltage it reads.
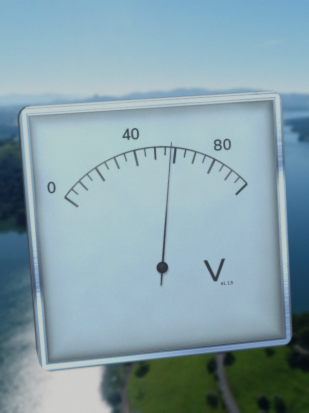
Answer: 57.5 V
